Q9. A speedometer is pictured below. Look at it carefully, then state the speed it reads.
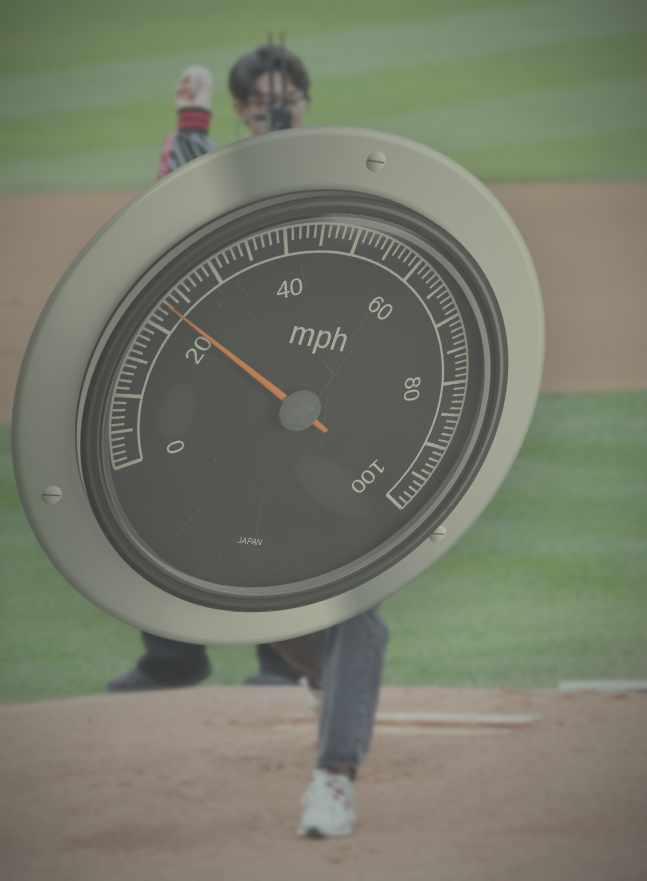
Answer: 23 mph
